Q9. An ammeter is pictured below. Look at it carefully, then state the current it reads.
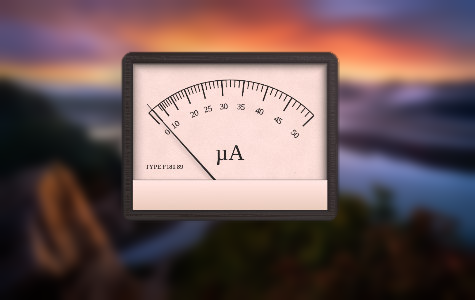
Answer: 5 µA
